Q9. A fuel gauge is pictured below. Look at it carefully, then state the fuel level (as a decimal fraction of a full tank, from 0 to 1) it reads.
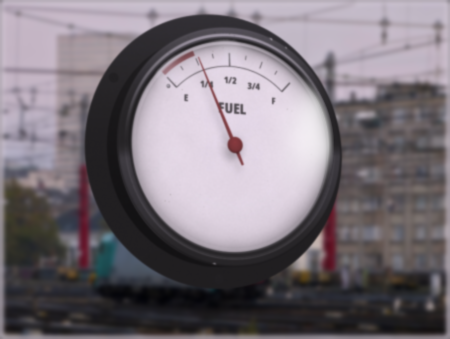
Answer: 0.25
